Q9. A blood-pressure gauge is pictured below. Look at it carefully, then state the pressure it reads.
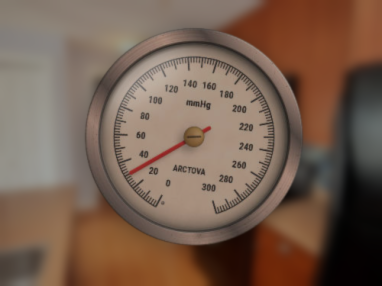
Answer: 30 mmHg
